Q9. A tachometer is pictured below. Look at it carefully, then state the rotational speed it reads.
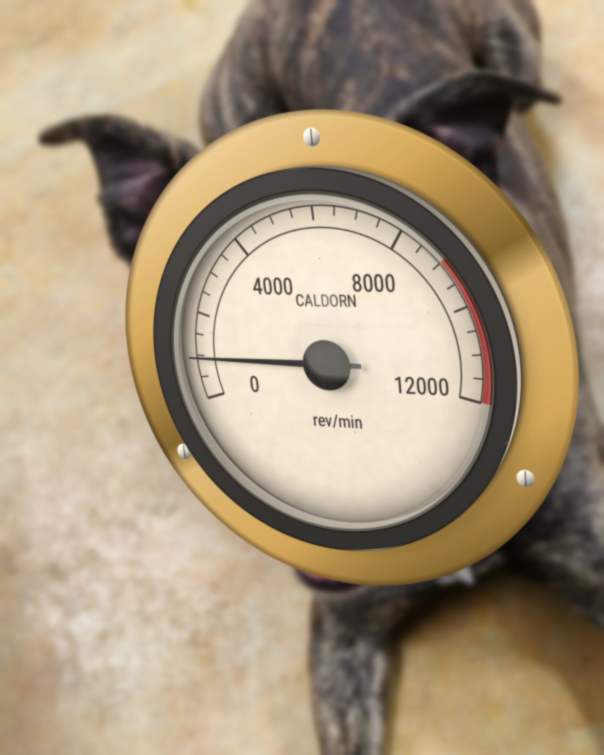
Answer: 1000 rpm
